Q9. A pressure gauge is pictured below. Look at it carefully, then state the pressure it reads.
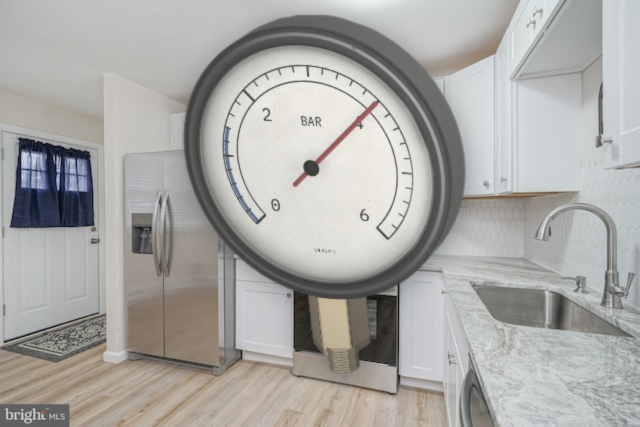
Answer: 4 bar
